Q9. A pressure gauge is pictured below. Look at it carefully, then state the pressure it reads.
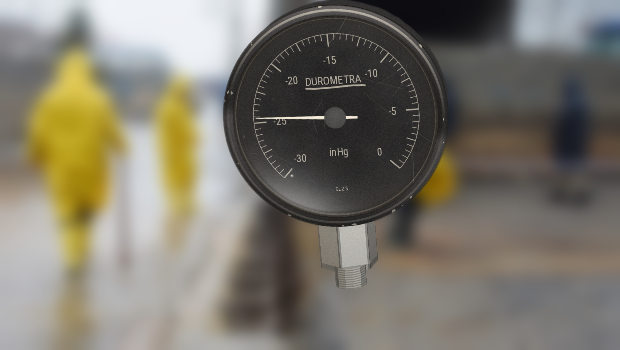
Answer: -24.5 inHg
